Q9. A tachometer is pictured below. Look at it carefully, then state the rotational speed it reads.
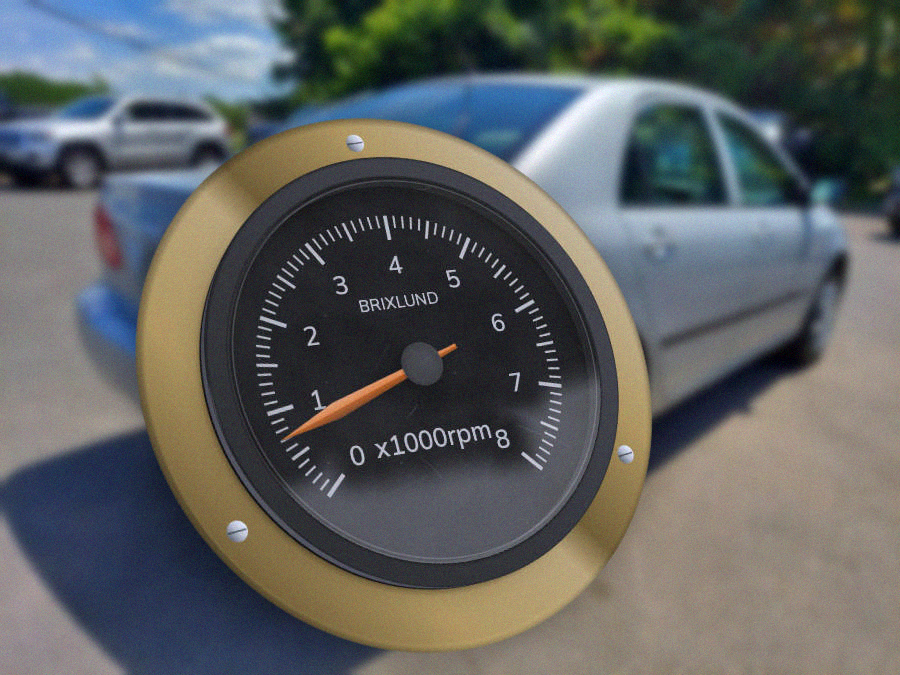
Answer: 700 rpm
